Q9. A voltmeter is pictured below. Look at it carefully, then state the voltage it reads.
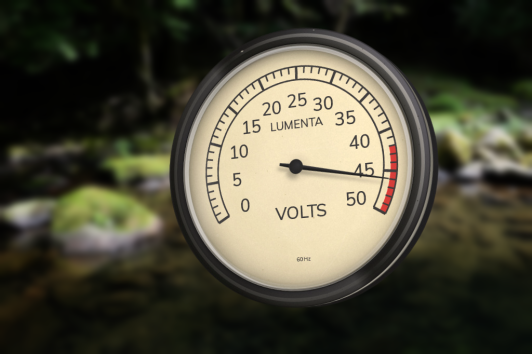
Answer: 46 V
